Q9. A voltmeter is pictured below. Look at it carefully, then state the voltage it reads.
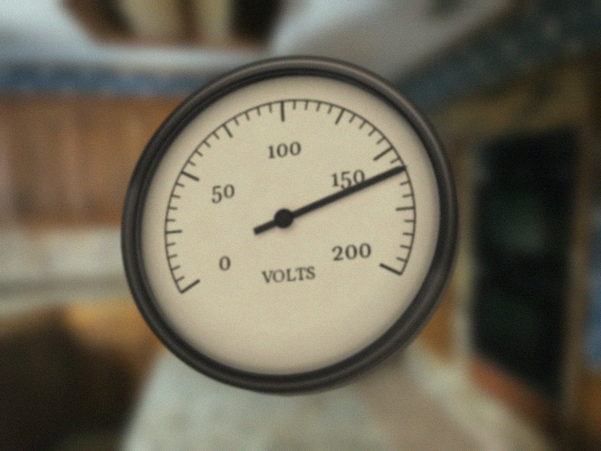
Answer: 160 V
